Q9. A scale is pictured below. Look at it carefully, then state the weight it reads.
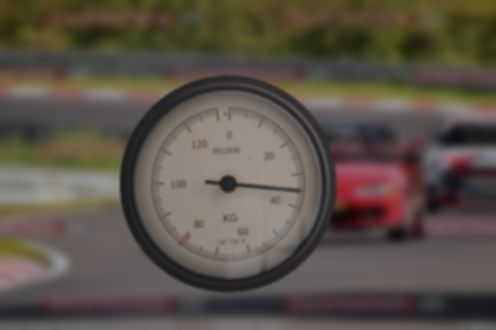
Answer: 35 kg
